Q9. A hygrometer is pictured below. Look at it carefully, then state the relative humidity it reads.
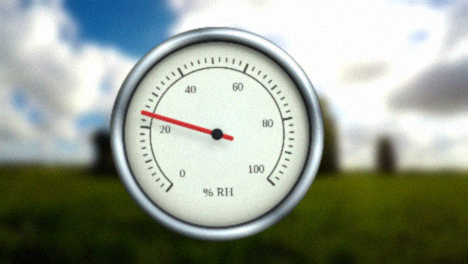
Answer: 24 %
